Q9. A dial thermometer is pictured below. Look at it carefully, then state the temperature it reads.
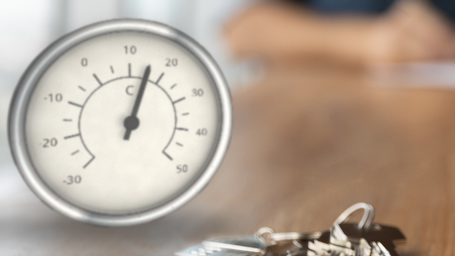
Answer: 15 °C
